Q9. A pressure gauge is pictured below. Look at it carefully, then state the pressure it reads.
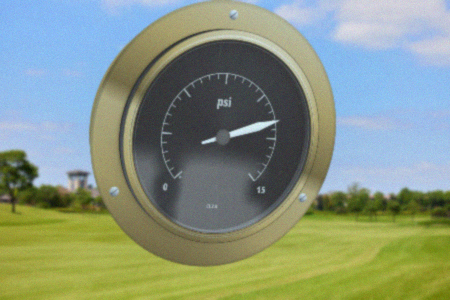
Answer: 11.5 psi
